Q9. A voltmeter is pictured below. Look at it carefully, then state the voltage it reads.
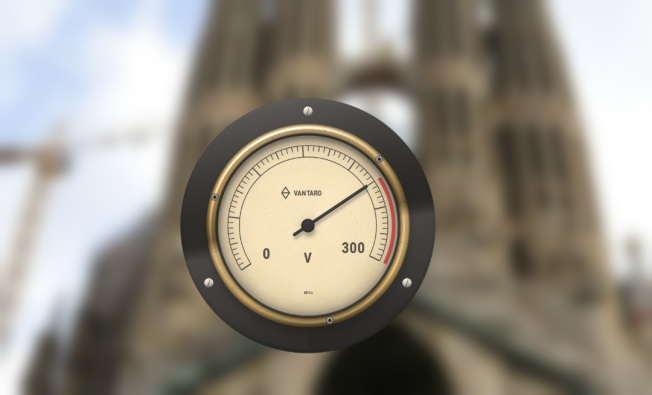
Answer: 225 V
